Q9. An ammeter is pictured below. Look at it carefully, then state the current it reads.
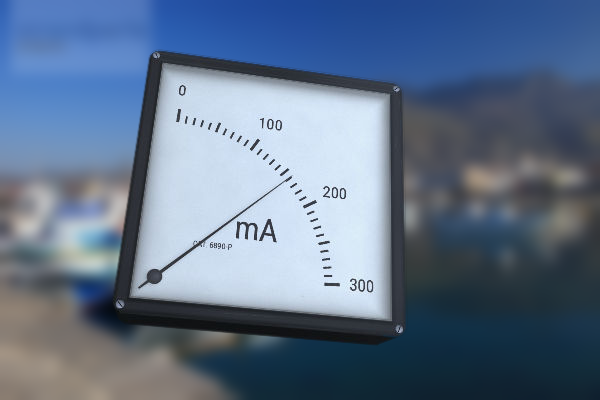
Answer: 160 mA
